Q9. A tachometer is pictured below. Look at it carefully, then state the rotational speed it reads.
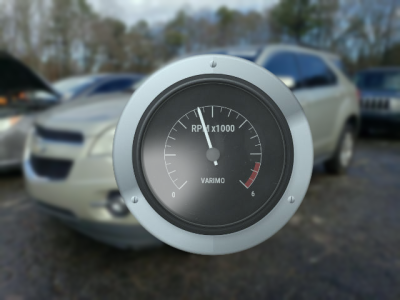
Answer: 2625 rpm
